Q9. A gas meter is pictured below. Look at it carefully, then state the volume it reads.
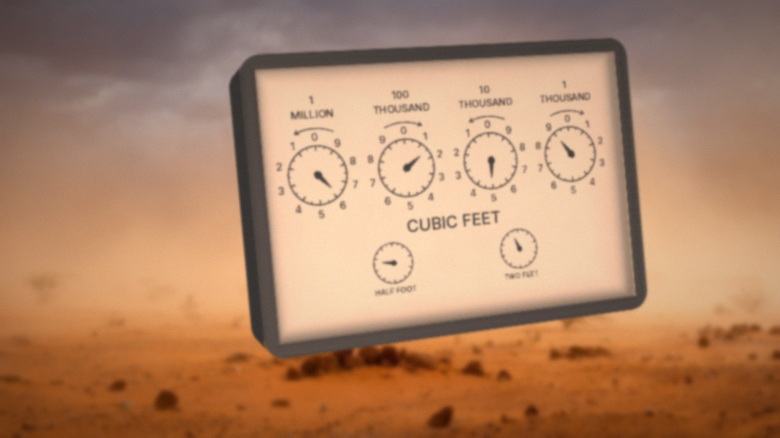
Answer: 614900 ft³
